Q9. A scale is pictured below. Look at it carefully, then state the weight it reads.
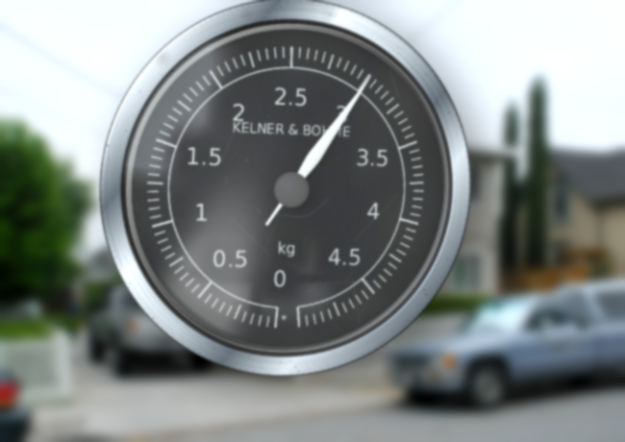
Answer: 3 kg
